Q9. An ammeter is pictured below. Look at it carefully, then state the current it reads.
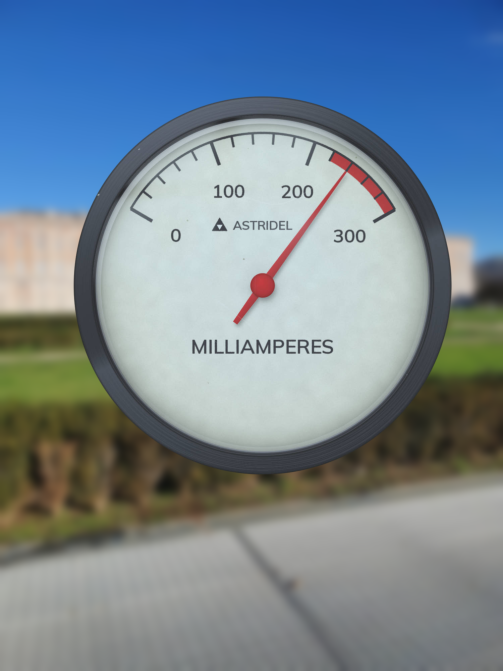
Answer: 240 mA
